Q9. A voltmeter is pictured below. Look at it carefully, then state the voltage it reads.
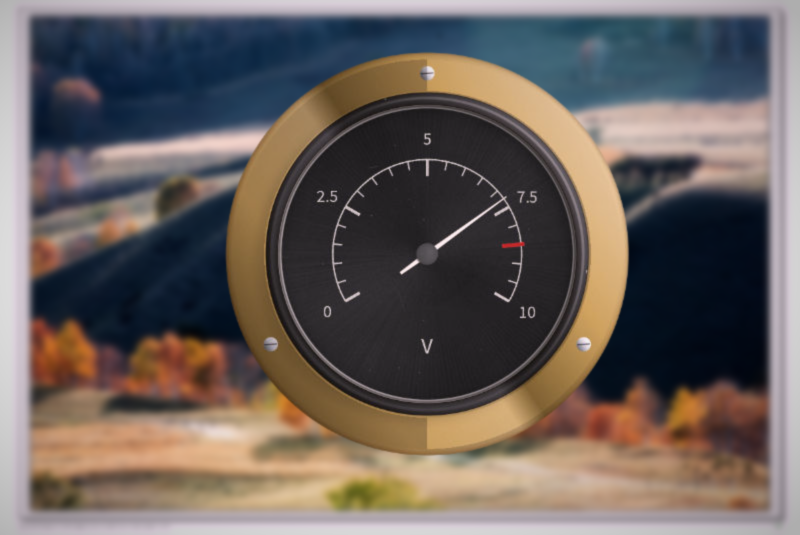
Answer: 7.25 V
